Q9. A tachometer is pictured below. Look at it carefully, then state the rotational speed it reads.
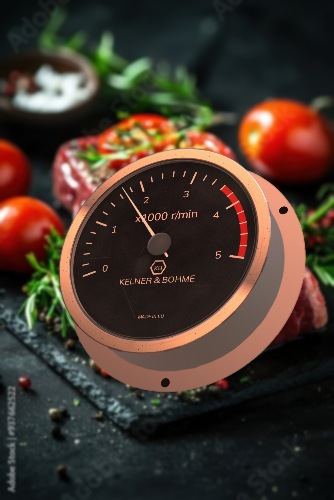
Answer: 1700 rpm
